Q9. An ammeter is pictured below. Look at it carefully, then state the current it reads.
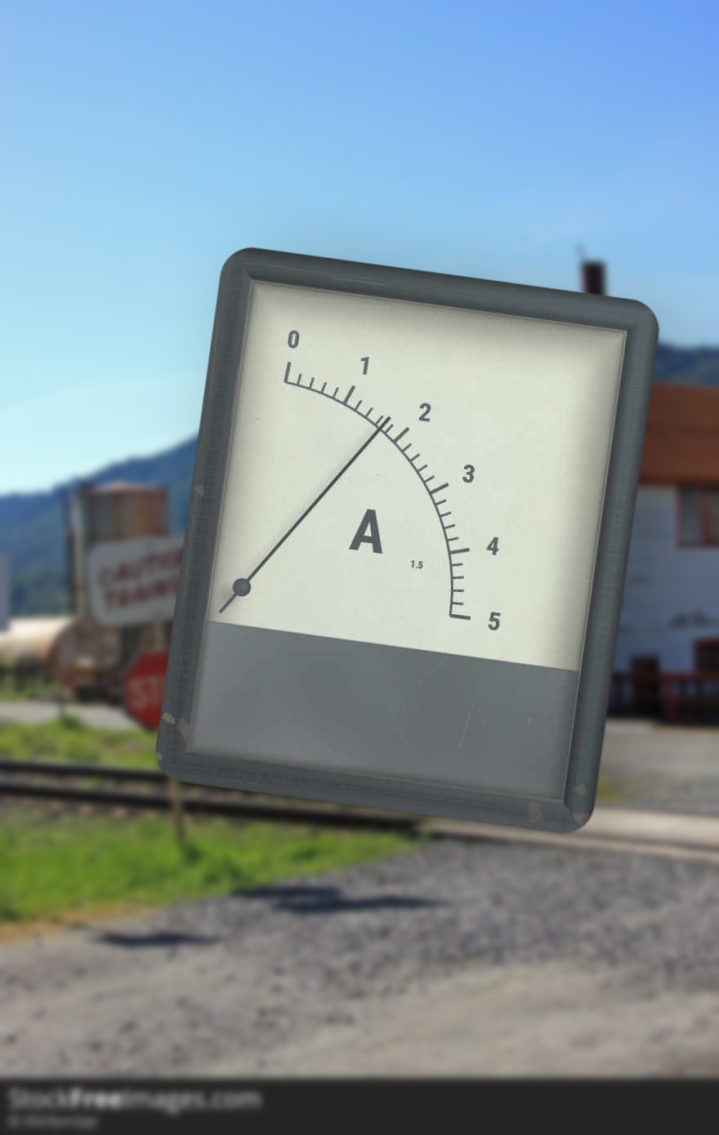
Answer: 1.7 A
